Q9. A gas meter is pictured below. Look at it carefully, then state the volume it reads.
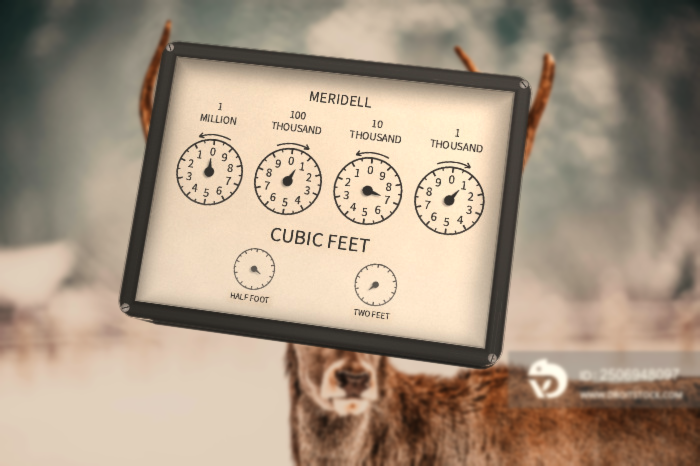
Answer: 7100 ft³
